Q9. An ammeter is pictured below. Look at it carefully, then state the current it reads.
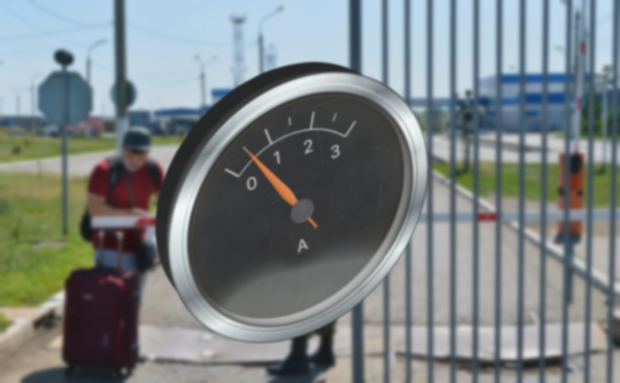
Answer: 0.5 A
